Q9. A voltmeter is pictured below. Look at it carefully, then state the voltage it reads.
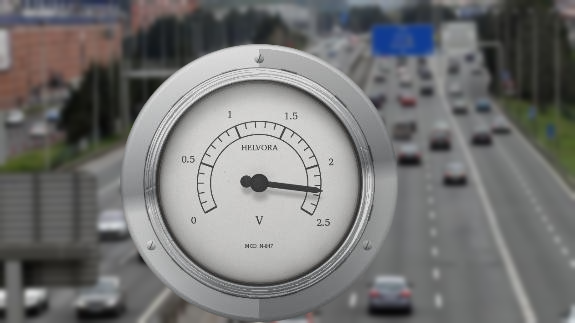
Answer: 2.25 V
